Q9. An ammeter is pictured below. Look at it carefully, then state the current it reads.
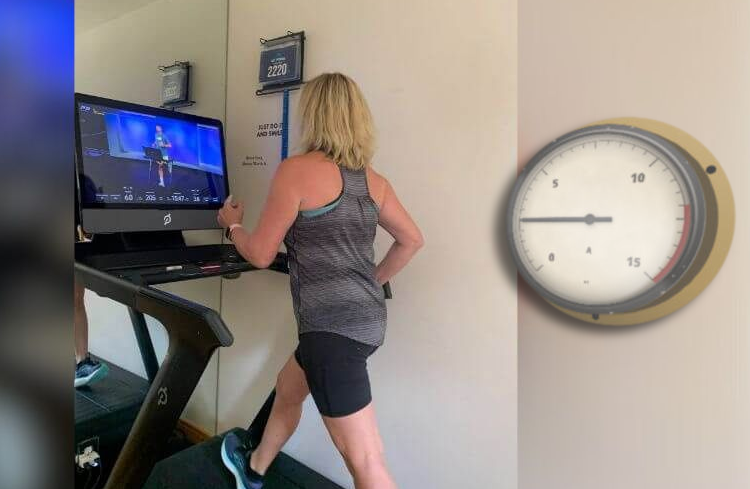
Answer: 2.5 A
